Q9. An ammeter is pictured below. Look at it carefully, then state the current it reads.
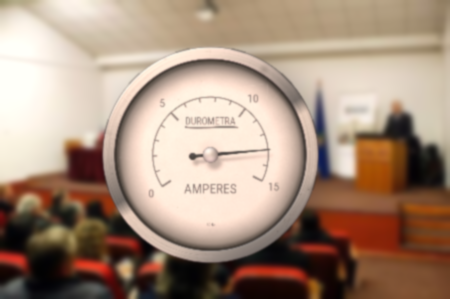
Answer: 13 A
